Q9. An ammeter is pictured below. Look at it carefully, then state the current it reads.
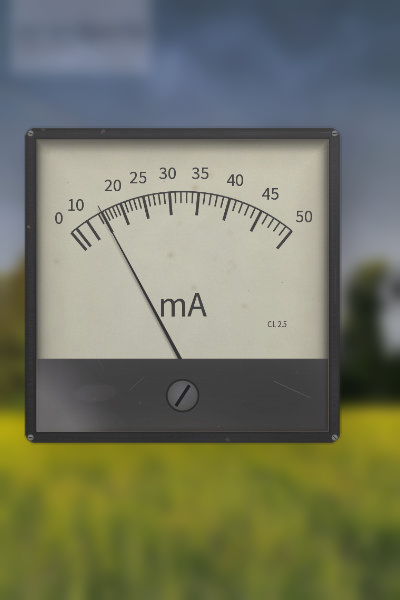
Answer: 15 mA
